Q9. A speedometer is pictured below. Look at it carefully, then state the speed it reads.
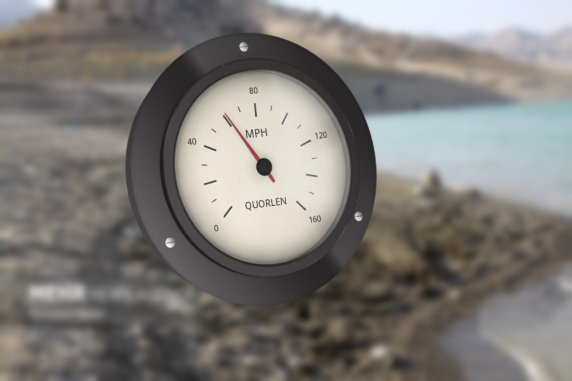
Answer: 60 mph
